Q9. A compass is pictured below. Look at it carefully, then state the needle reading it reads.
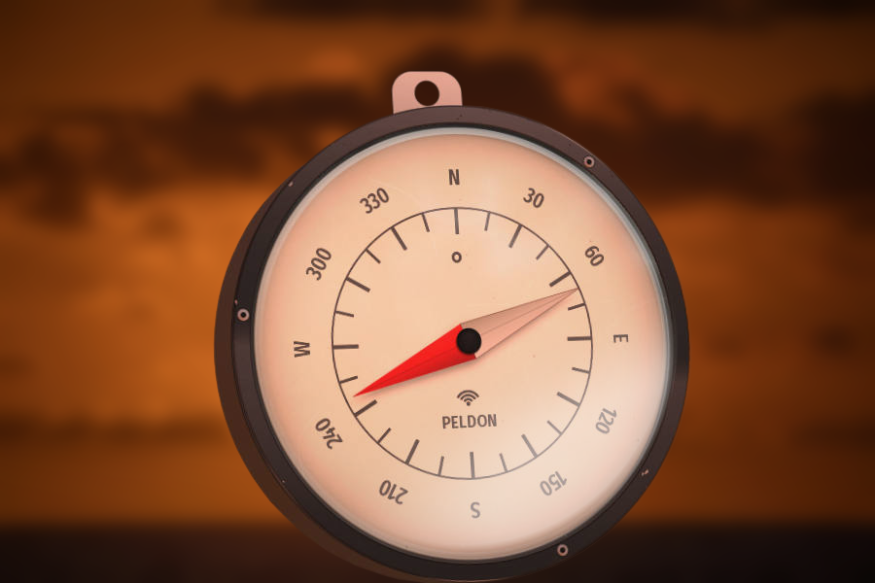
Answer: 247.5 °
